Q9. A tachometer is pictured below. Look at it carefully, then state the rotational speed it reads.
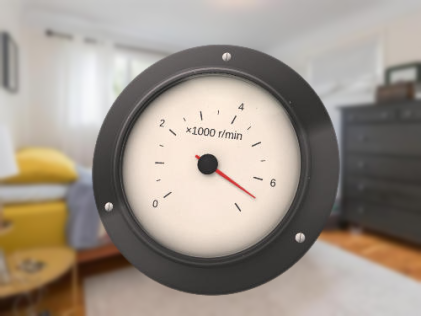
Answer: 6500 rpm
